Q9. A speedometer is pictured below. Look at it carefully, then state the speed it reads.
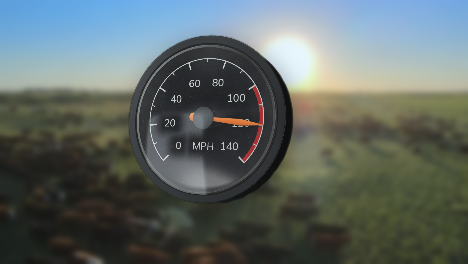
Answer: 120 mph
